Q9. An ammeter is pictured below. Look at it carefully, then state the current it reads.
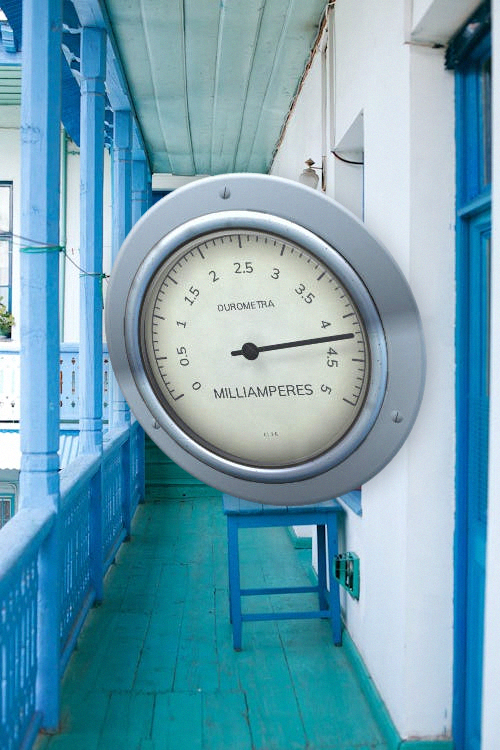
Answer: 4.2 mA
